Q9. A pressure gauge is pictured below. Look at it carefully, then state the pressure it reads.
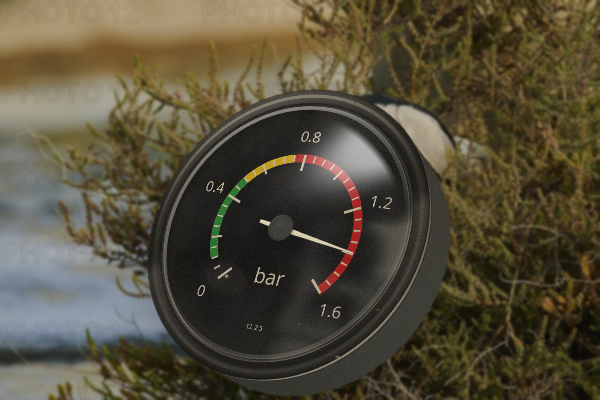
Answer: 1.4 bar
